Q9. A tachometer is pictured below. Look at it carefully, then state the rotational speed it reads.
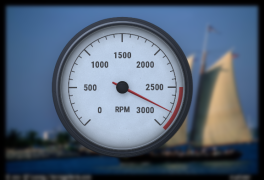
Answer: 2800 rpm
